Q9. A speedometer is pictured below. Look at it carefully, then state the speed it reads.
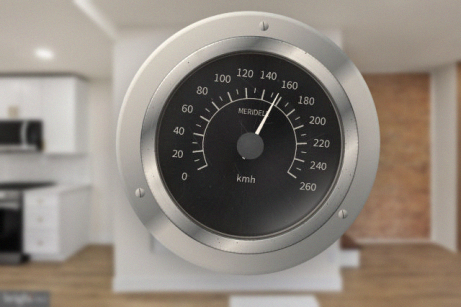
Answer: 155 km/h
